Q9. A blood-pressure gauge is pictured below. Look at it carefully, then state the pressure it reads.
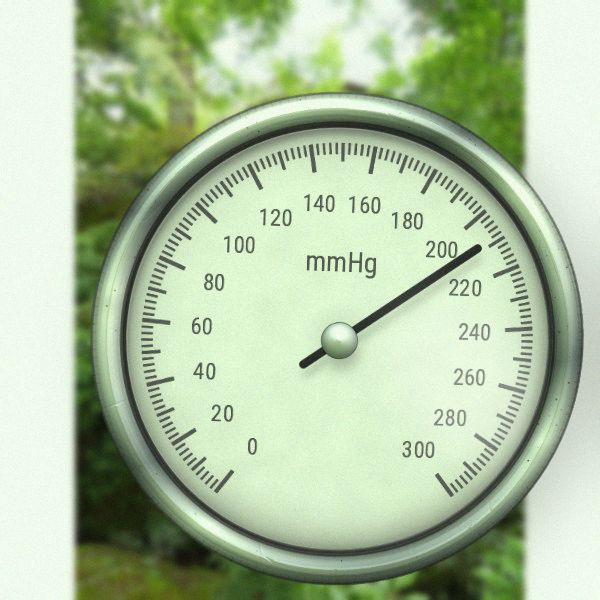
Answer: 208 mmHg
